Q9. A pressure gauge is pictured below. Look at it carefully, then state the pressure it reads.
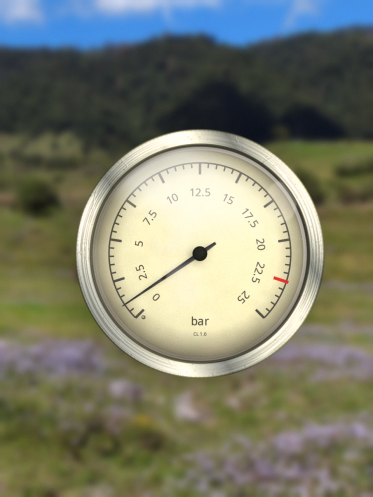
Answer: 1 bar
